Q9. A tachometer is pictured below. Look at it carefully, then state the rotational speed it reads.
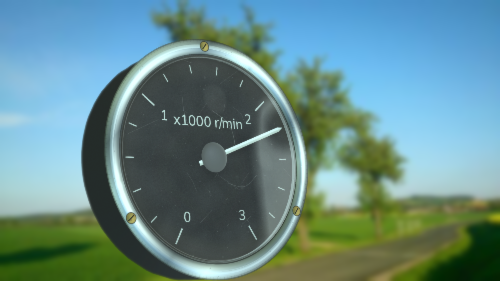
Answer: 2200 rpm
